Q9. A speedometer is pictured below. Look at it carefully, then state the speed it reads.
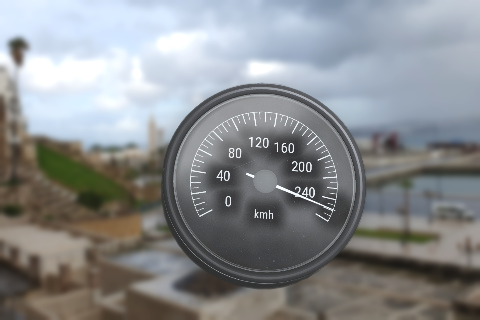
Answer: 250 km/h
